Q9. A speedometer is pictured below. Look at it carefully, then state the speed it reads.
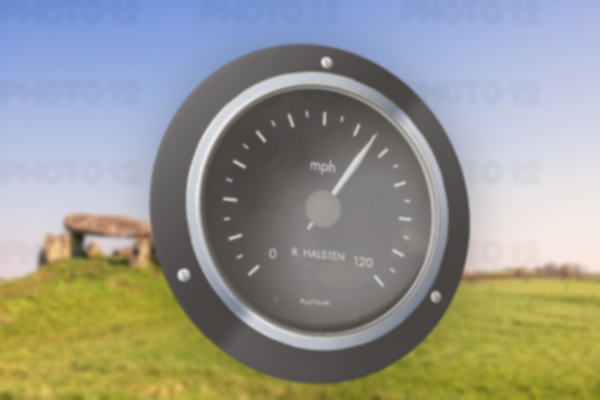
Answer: 75 mph
